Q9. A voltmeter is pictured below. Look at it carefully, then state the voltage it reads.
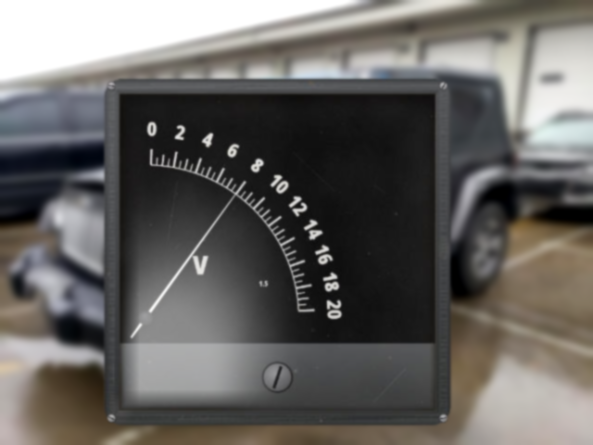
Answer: 8 V
